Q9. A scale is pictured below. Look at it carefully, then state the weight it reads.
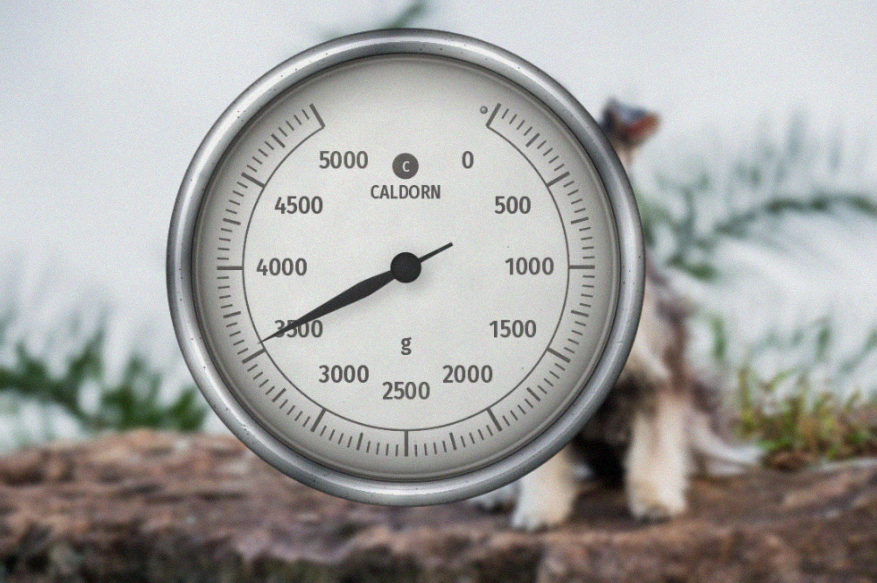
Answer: 3550 g
